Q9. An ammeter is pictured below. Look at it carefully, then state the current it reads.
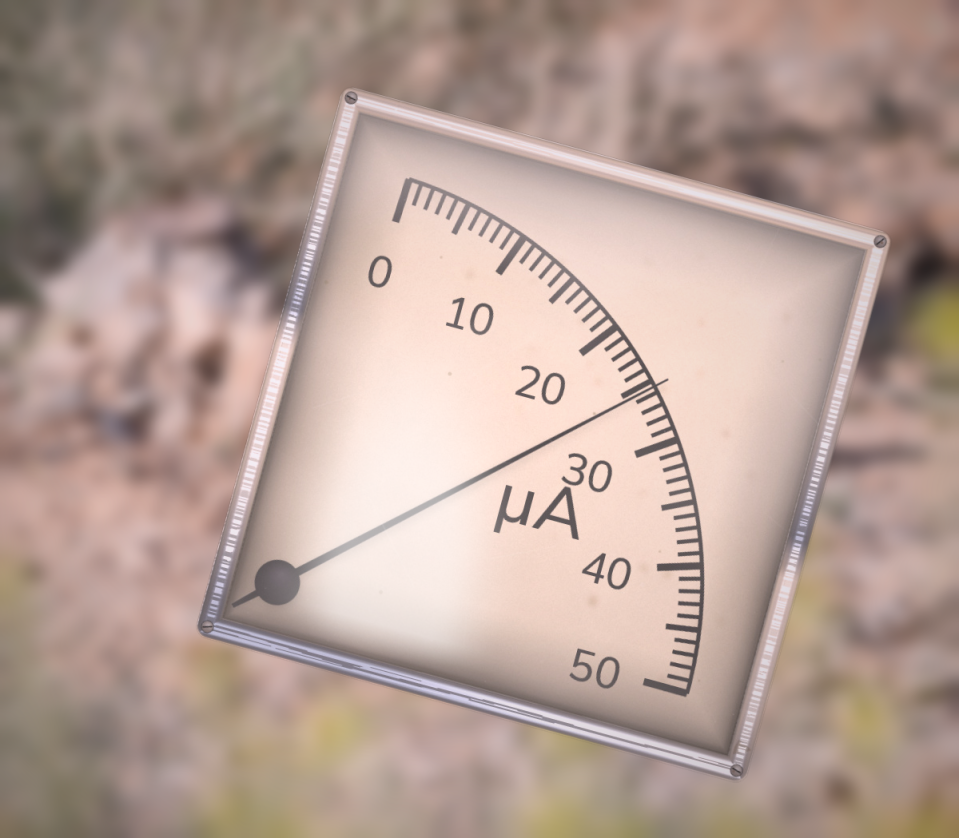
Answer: 25.5 µA
